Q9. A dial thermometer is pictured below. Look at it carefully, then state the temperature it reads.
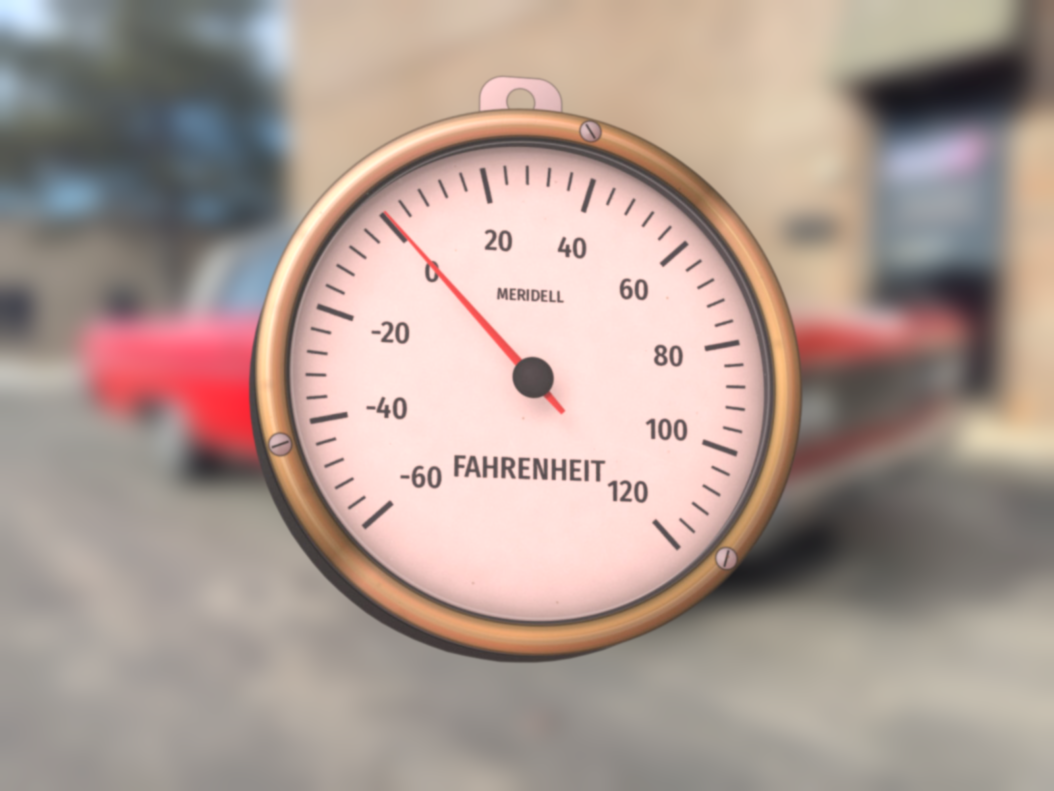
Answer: 0 °F
